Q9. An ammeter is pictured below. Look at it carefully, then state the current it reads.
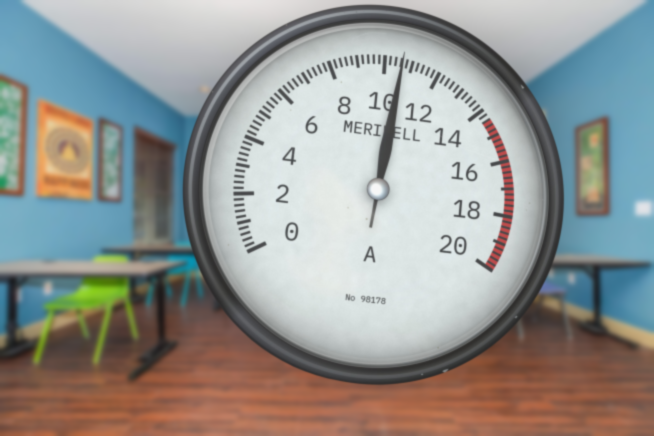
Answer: 10.6 A
